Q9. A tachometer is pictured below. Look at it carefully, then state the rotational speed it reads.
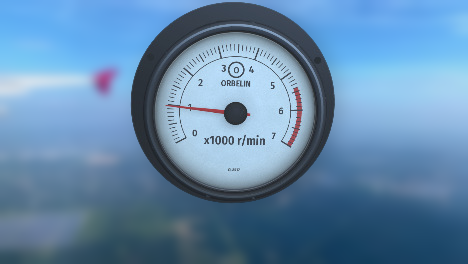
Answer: 1000 rpm
